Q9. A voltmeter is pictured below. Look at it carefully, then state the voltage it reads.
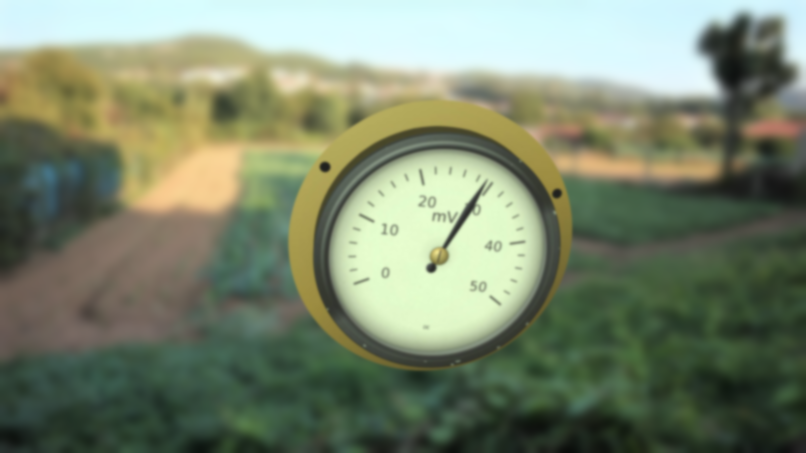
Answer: 29 mV
